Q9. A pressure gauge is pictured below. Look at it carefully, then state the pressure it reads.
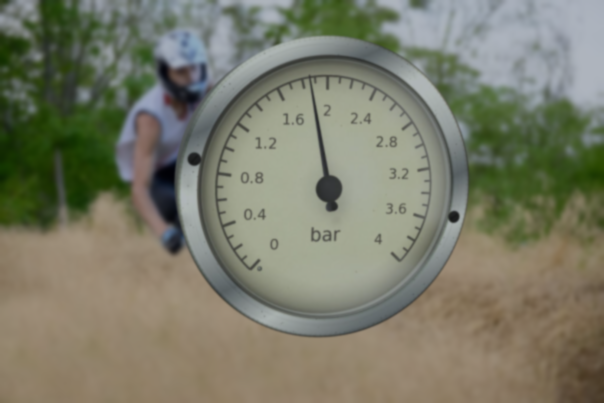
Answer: 1.85 bar
